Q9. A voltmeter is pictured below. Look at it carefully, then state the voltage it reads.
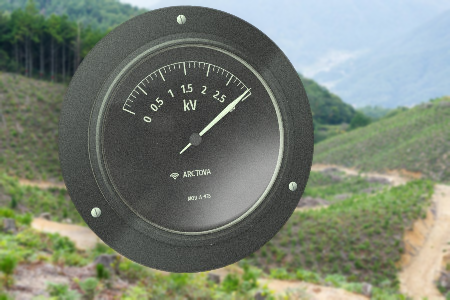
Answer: 2.9 kV
